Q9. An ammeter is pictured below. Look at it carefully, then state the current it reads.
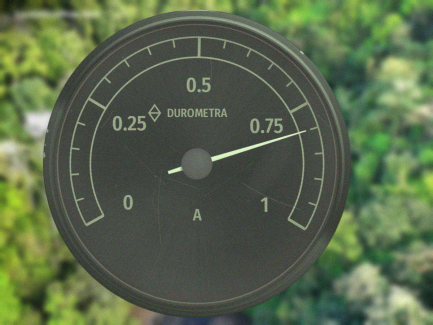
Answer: 0.8 A
